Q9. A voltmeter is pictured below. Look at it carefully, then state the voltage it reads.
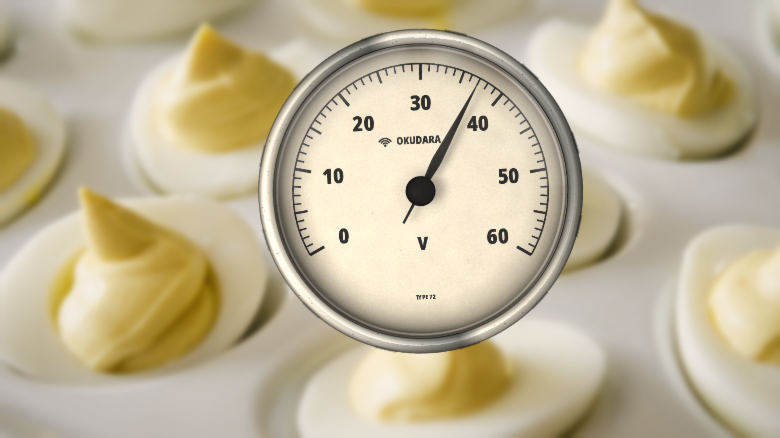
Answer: 37 V
